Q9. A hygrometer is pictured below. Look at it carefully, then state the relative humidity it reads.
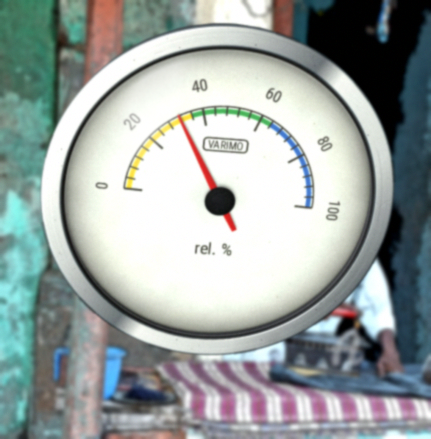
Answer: 32 %
